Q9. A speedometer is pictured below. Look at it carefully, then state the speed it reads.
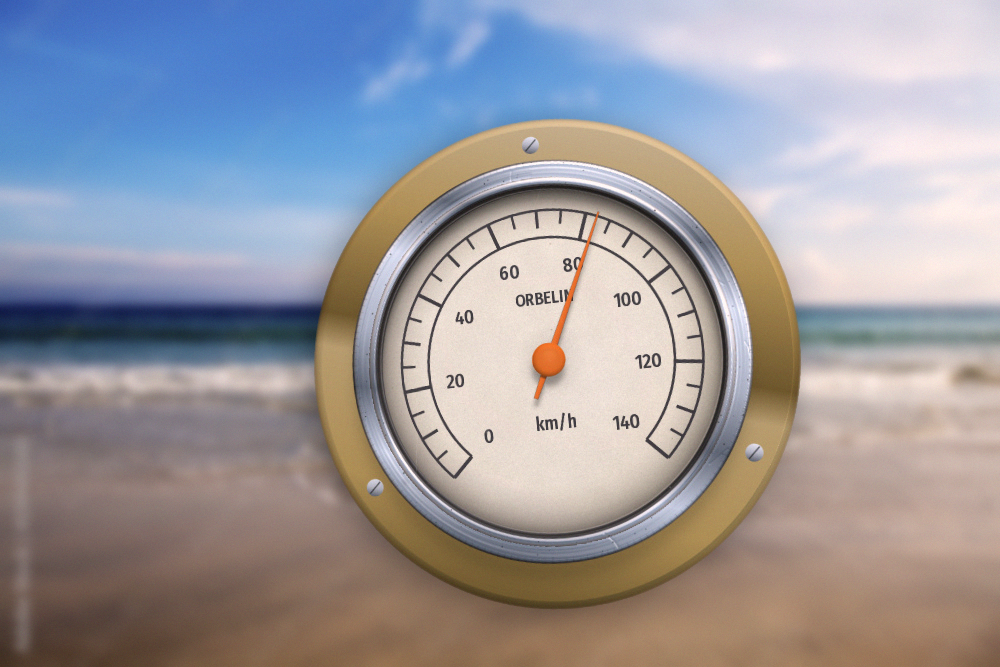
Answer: 82.5 km/h
